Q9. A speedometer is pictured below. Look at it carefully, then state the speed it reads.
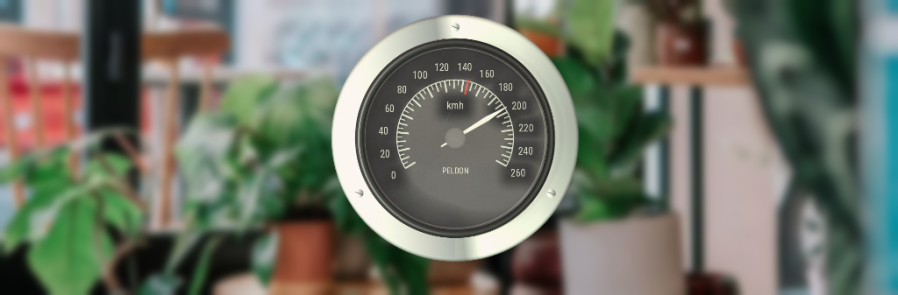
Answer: 195 km/h
